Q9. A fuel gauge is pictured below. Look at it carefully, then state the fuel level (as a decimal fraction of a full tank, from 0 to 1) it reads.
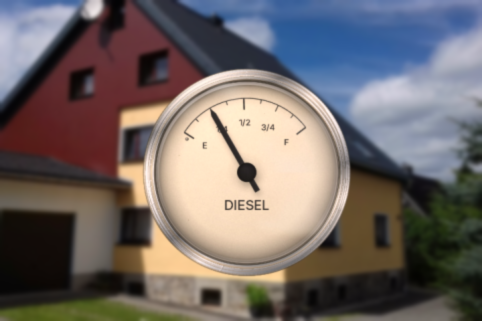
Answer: 0.25
